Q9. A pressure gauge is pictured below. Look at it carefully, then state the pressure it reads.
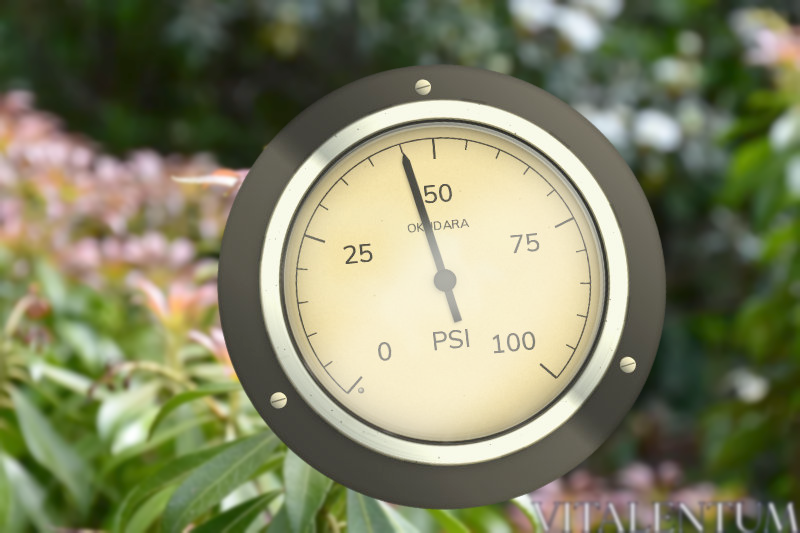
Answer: 45 psi
